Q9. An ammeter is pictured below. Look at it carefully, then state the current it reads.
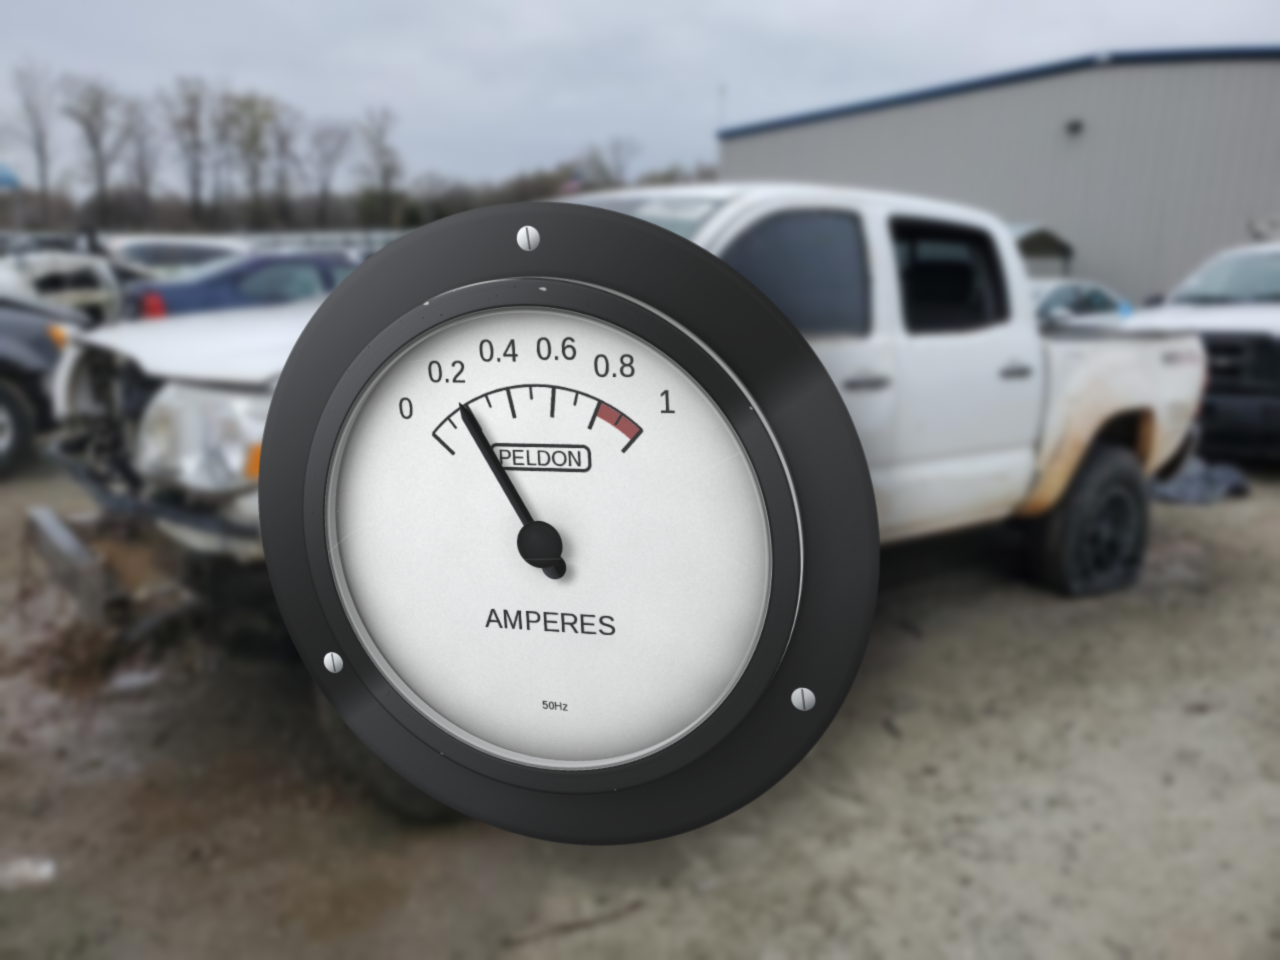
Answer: 0.2 A
